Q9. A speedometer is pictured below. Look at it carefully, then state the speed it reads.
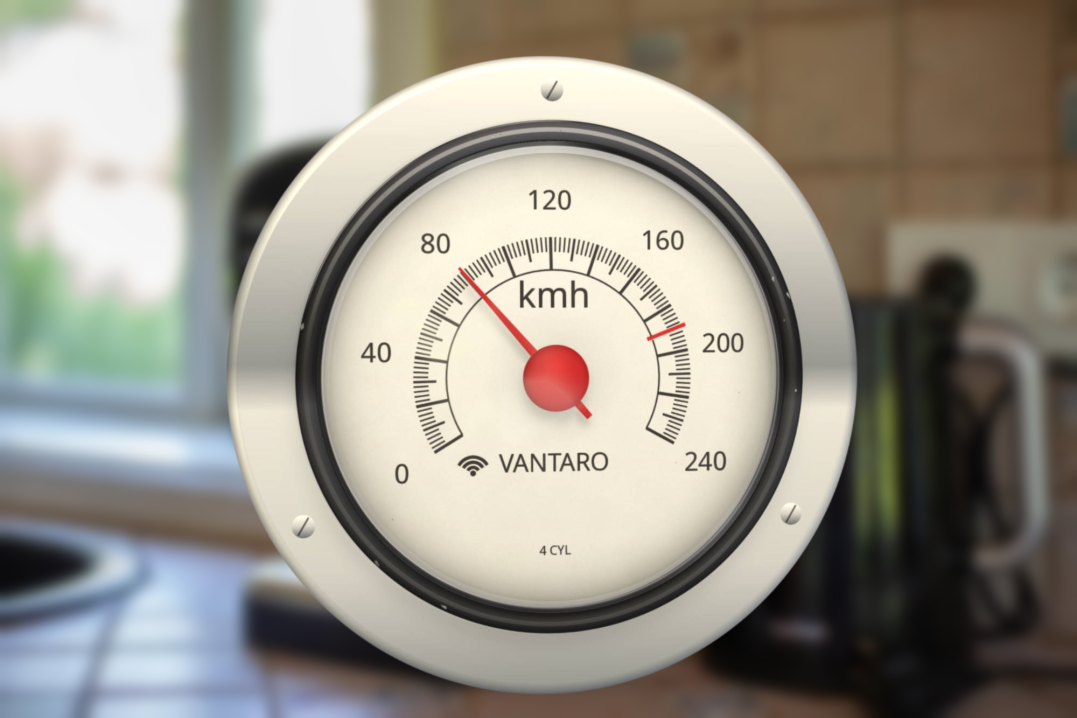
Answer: 80 km/h
